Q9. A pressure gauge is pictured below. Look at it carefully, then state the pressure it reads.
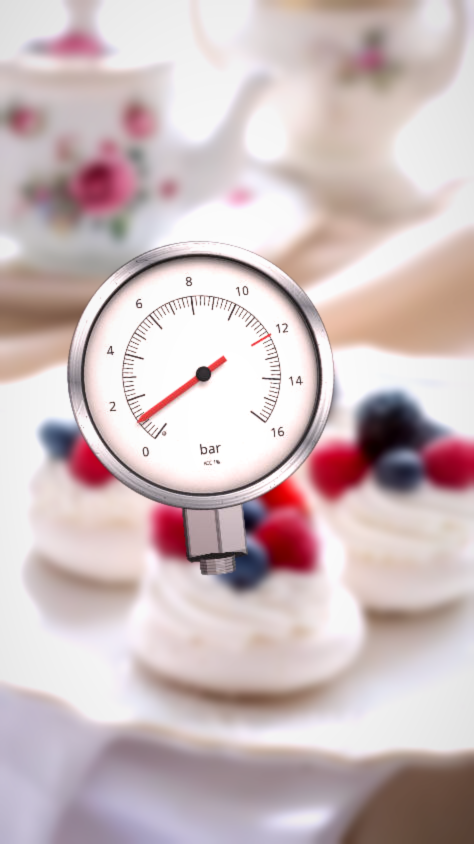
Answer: 1 bar
